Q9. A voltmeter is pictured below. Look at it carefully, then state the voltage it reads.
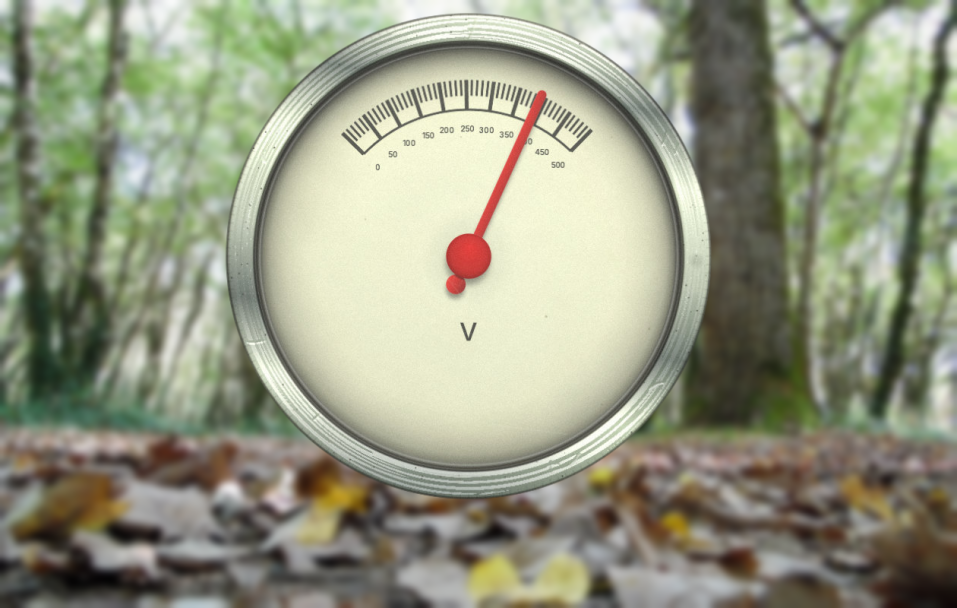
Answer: 390 V
